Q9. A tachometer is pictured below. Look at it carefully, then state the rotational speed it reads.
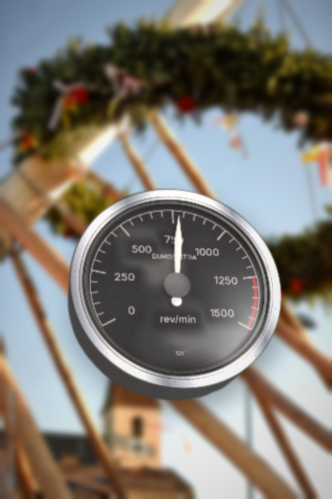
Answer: 775 rpm
